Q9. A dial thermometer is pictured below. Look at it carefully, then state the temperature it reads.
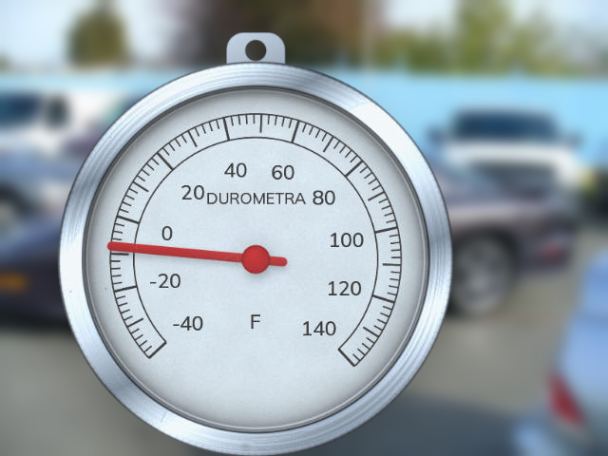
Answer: -8 °F
